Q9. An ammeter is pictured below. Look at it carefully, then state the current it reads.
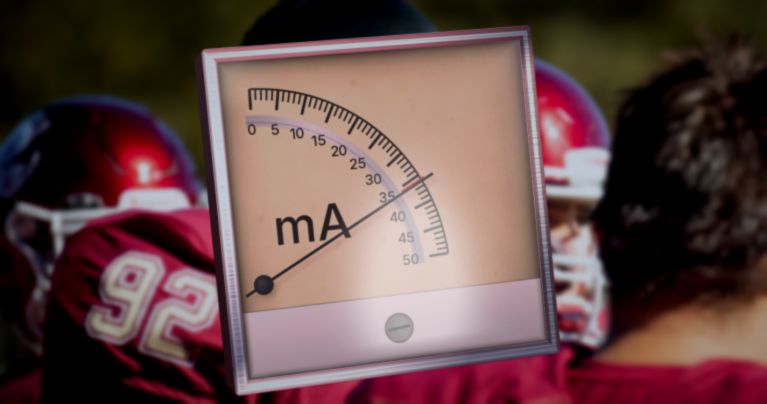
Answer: 36 mA
